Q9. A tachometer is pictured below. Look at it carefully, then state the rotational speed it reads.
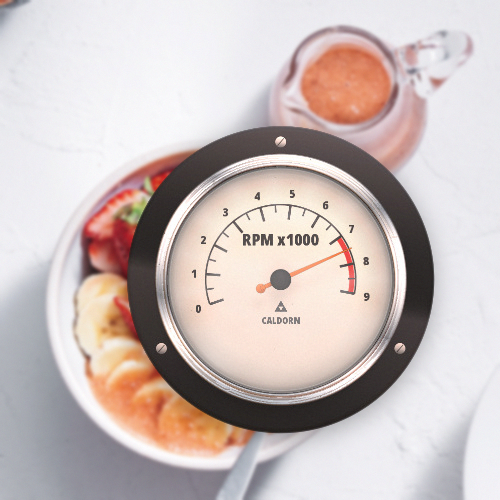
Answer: 7500 rpm
